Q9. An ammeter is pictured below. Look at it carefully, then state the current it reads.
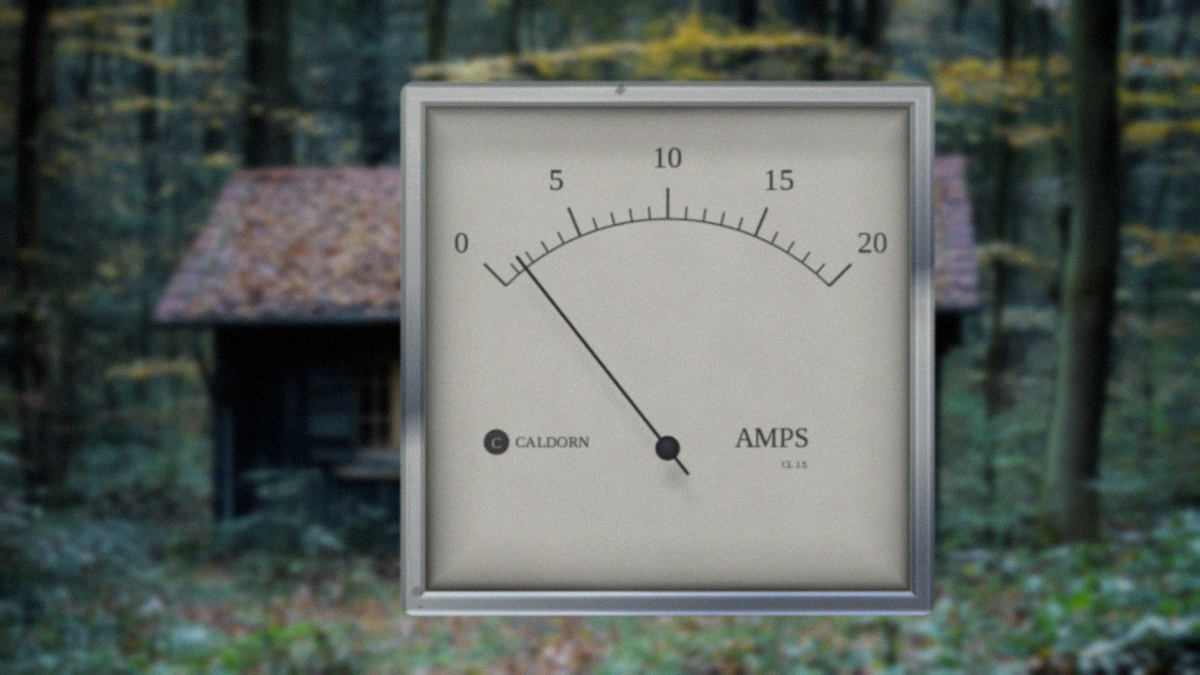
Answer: 1.5 A
